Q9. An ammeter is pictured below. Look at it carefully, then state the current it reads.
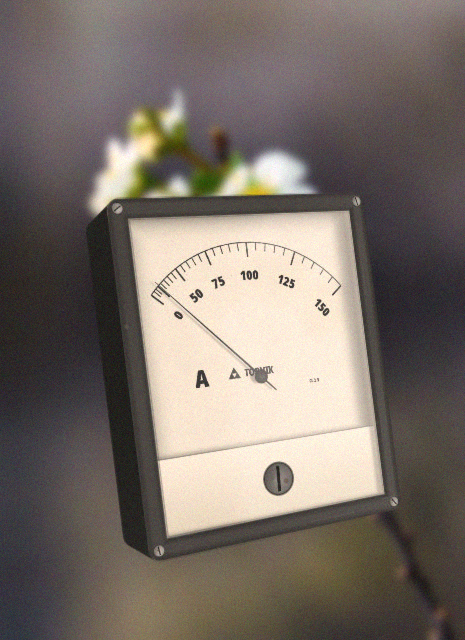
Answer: 25 A
